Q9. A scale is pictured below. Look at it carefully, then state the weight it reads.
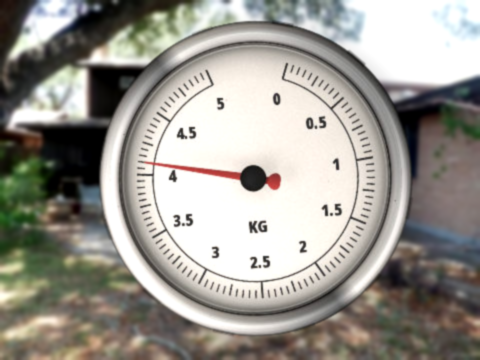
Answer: 4.1 kg
